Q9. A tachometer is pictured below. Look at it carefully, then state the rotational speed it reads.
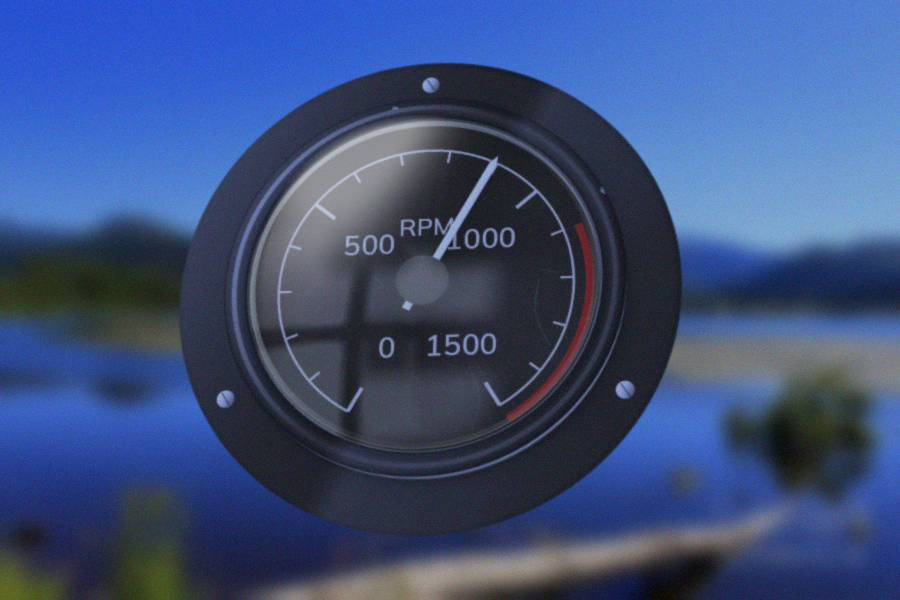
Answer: 900 rpm
